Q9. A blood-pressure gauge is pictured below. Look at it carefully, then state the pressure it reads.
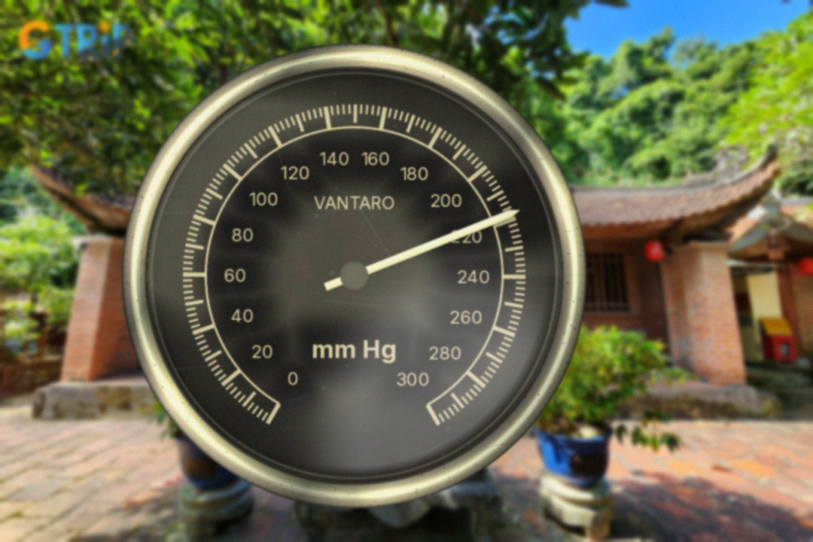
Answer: 218 mmHg
